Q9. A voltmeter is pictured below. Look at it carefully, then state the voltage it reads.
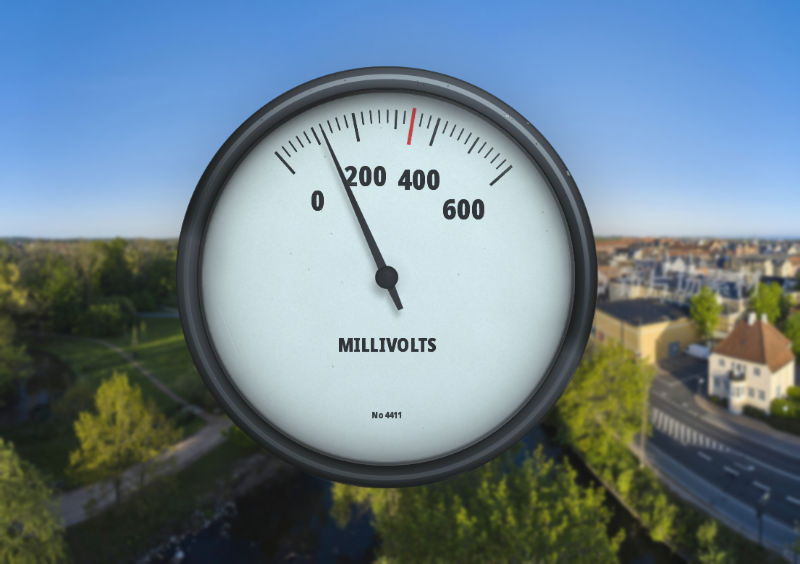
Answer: 120 mV
